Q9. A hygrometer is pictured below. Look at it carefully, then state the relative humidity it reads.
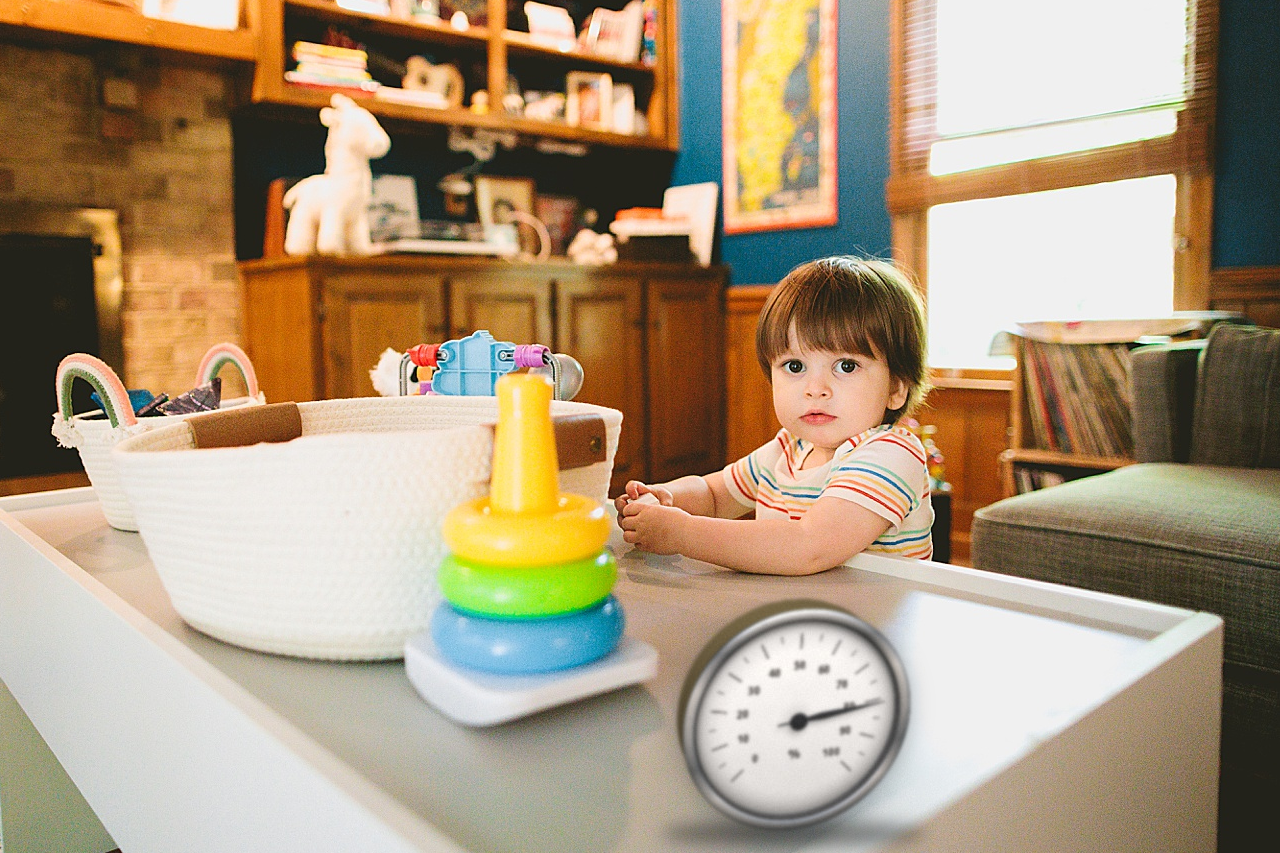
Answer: 80 %
